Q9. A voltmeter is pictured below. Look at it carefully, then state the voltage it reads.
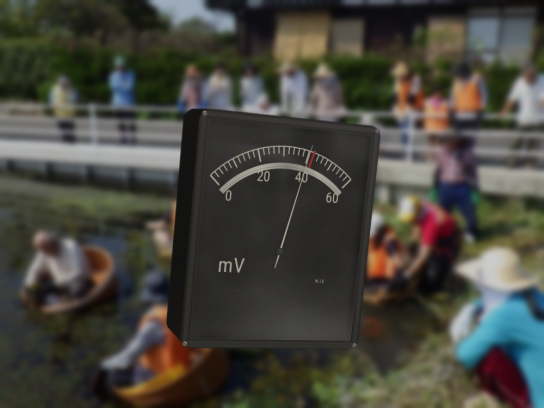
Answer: 40 mV
